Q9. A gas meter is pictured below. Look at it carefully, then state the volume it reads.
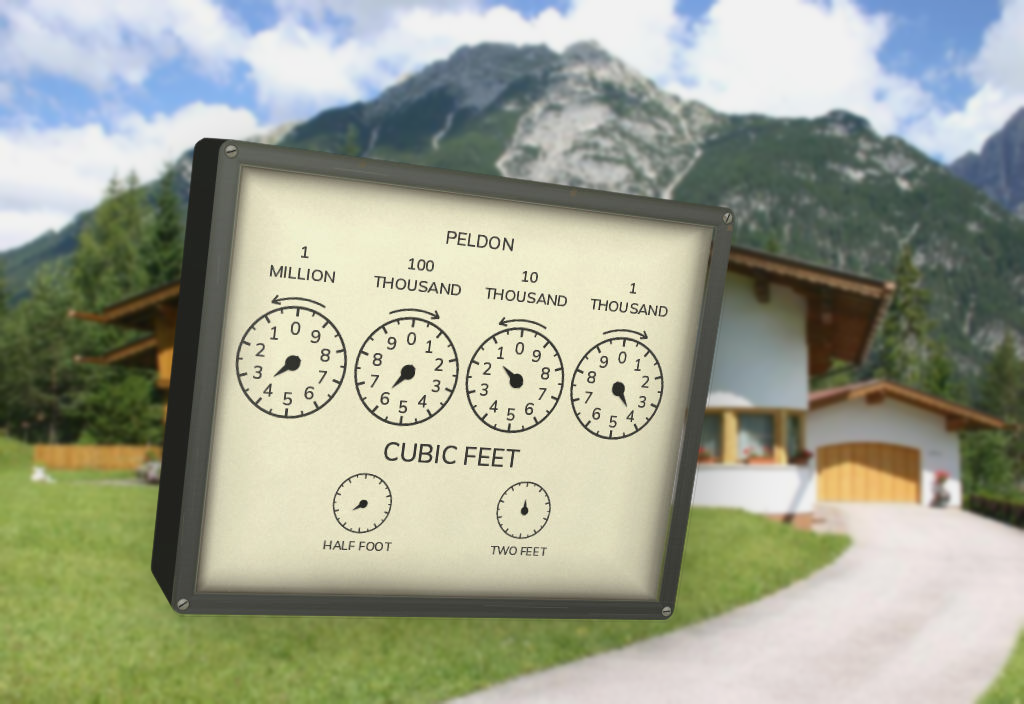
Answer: 361400 ft³
